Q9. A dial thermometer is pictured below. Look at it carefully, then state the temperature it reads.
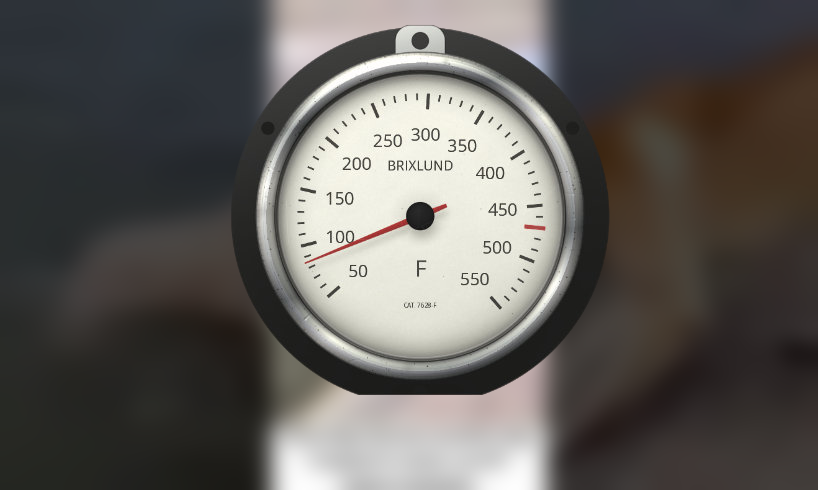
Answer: 85 °F
